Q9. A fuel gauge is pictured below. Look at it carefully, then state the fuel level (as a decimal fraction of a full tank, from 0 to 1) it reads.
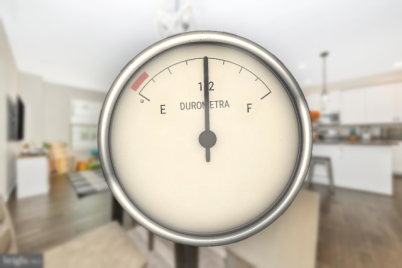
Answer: 0.5
